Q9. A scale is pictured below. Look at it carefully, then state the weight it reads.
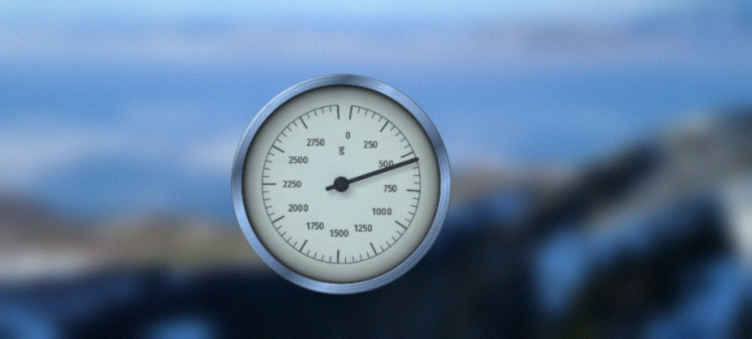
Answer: 550 g
